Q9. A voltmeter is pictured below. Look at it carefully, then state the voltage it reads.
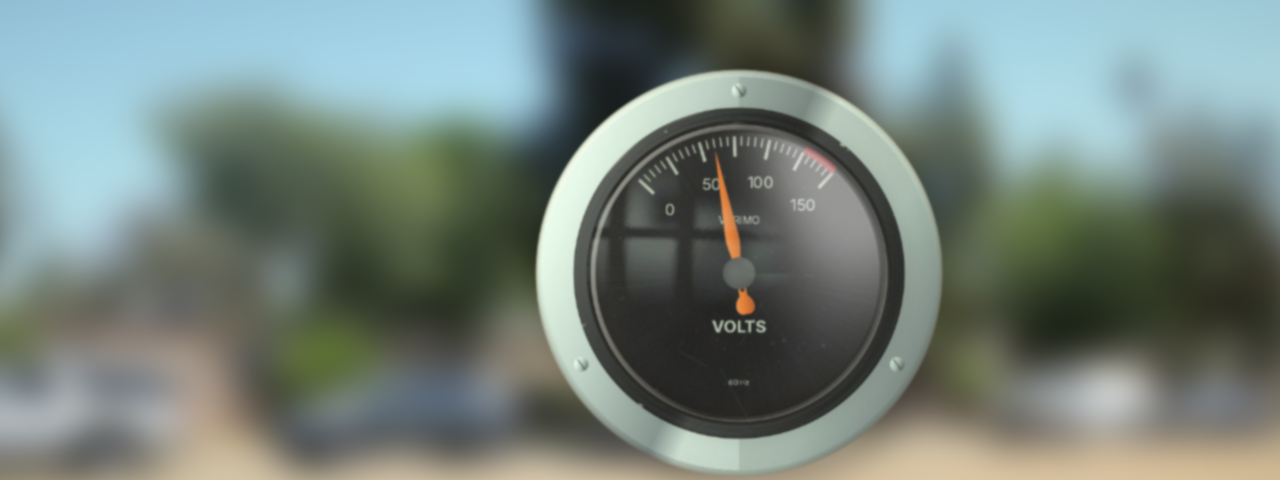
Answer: 60 V
